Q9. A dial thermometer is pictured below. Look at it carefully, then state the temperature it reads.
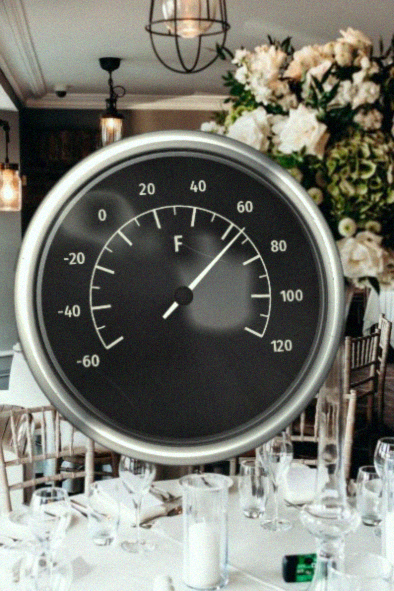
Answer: 65 °F
